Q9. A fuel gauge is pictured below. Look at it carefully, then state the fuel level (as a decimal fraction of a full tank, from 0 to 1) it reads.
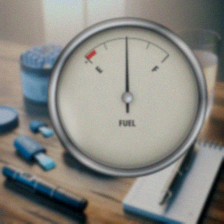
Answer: 0.5
